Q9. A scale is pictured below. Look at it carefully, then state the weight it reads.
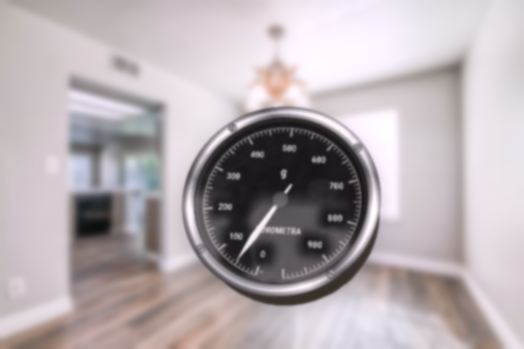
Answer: 50 g
